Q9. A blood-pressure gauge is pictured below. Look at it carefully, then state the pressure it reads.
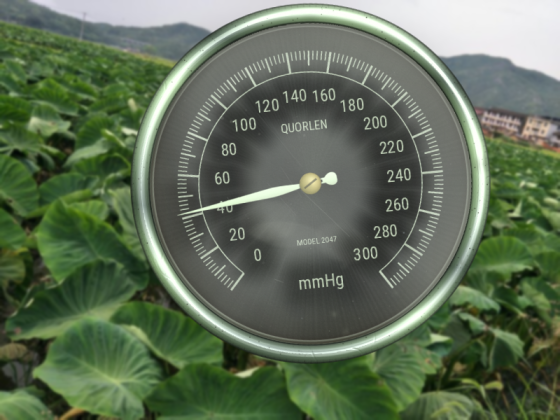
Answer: 42 mmHg
